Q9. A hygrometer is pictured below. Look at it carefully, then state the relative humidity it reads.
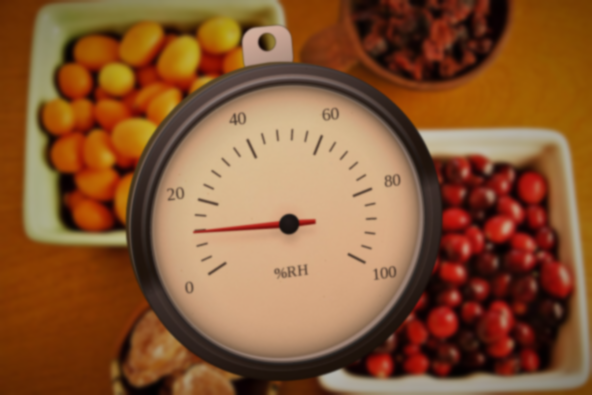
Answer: 12 %
